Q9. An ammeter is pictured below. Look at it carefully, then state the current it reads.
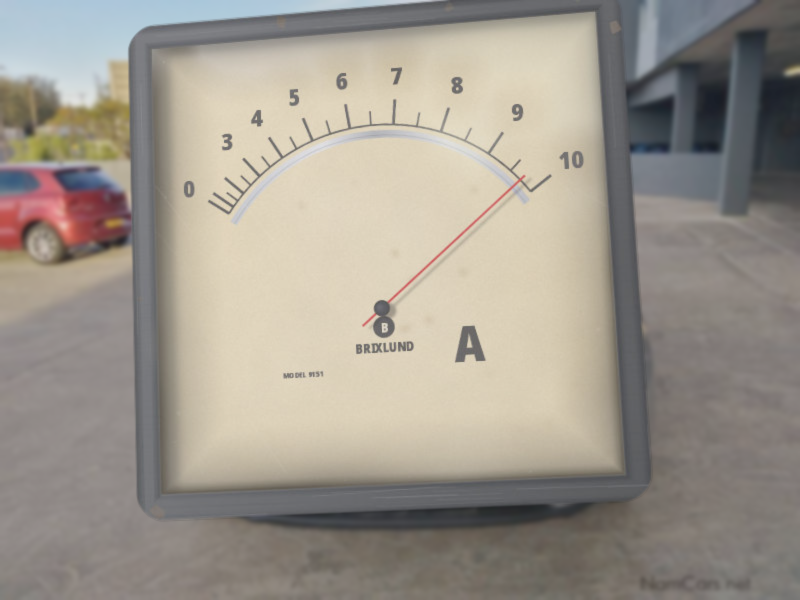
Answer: 9.75 A
